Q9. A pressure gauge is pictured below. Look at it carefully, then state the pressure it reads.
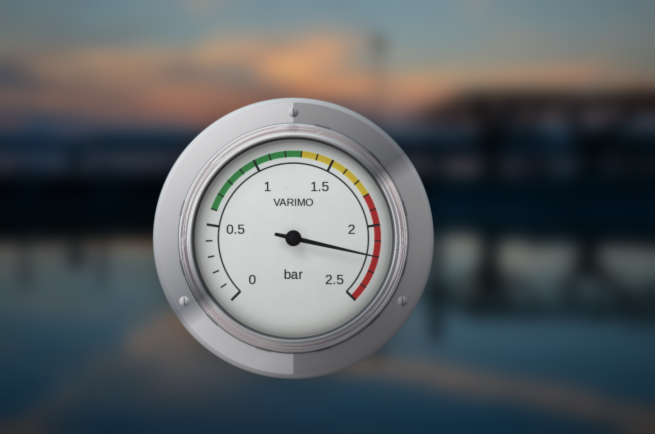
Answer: 2.2 bar
